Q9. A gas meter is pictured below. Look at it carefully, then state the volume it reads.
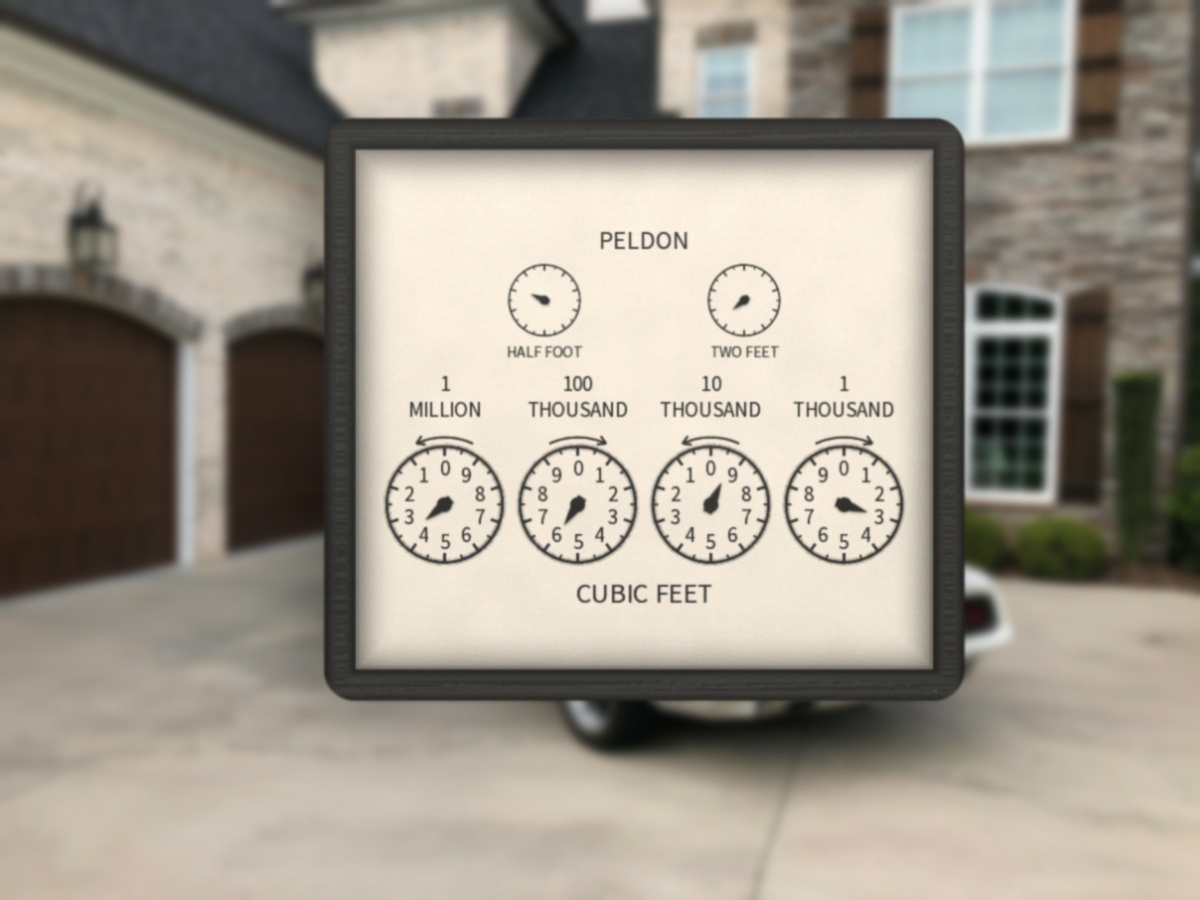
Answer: 359300 ft³
